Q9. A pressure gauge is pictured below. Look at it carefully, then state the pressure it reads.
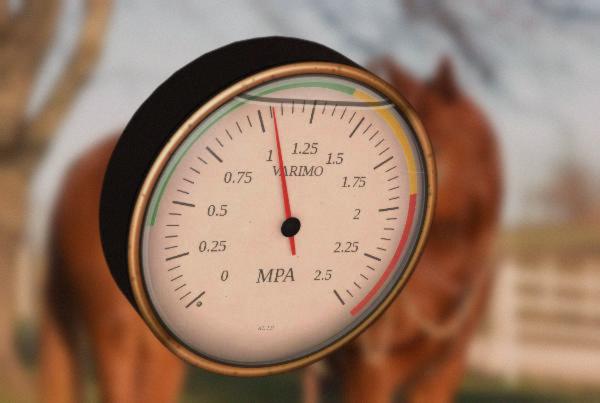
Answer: 1.05 MPa
